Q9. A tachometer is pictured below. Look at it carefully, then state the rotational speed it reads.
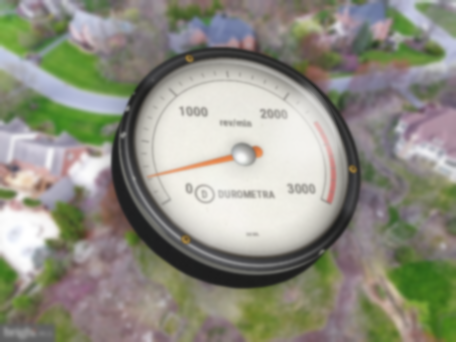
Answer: 200 rpm
